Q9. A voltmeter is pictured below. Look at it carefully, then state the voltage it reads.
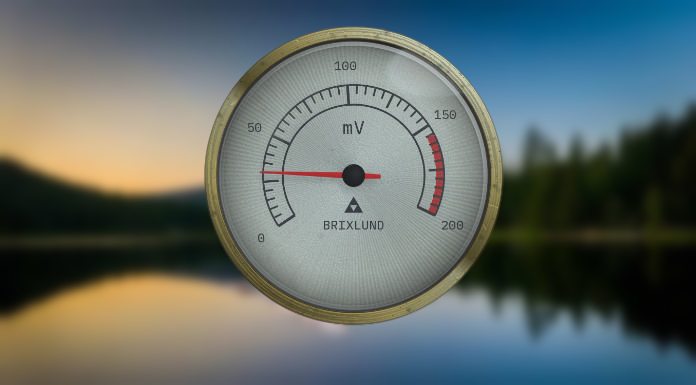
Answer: 30 mV
